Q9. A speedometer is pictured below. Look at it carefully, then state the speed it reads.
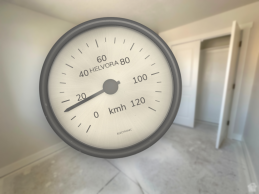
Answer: 15 km/h
